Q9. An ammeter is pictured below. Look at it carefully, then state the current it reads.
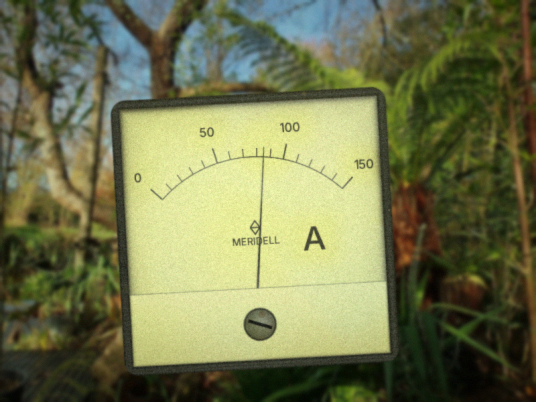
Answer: 85 A
